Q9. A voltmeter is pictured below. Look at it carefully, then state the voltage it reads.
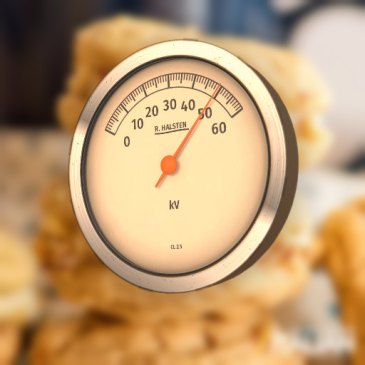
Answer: 50 kV
